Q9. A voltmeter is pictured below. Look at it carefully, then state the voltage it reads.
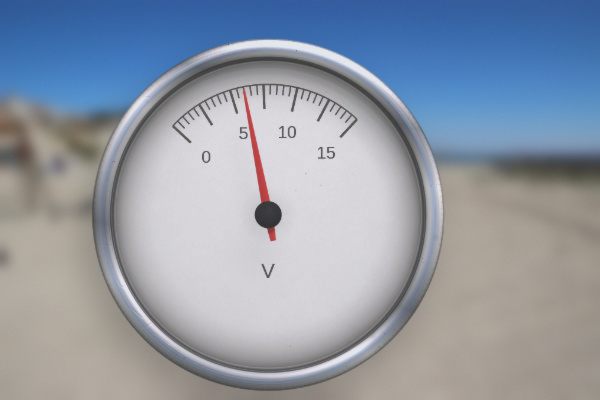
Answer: 6 V
